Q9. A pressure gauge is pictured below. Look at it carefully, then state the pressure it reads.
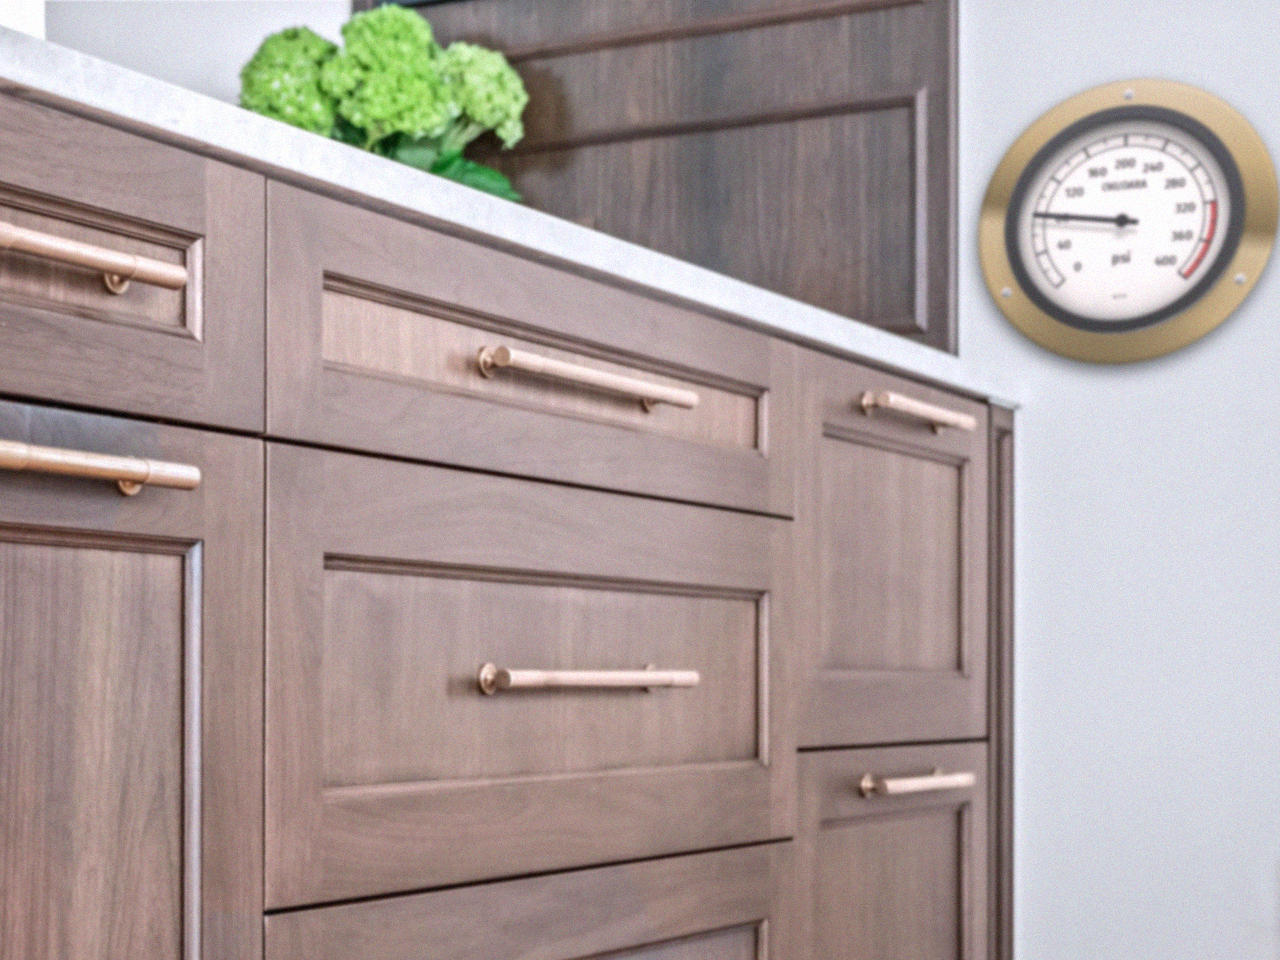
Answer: 80 psi
